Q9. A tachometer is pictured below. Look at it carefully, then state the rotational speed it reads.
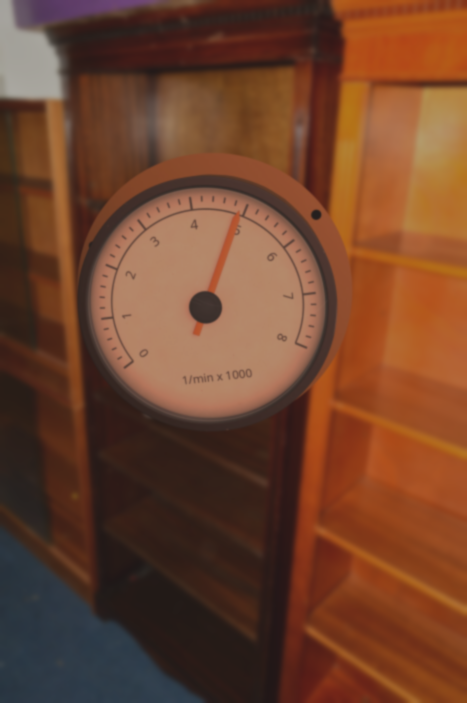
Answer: 4900 rpm
